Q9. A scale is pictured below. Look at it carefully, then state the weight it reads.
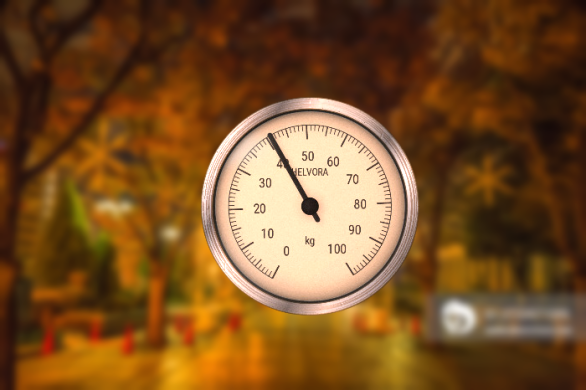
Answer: 41 kg
